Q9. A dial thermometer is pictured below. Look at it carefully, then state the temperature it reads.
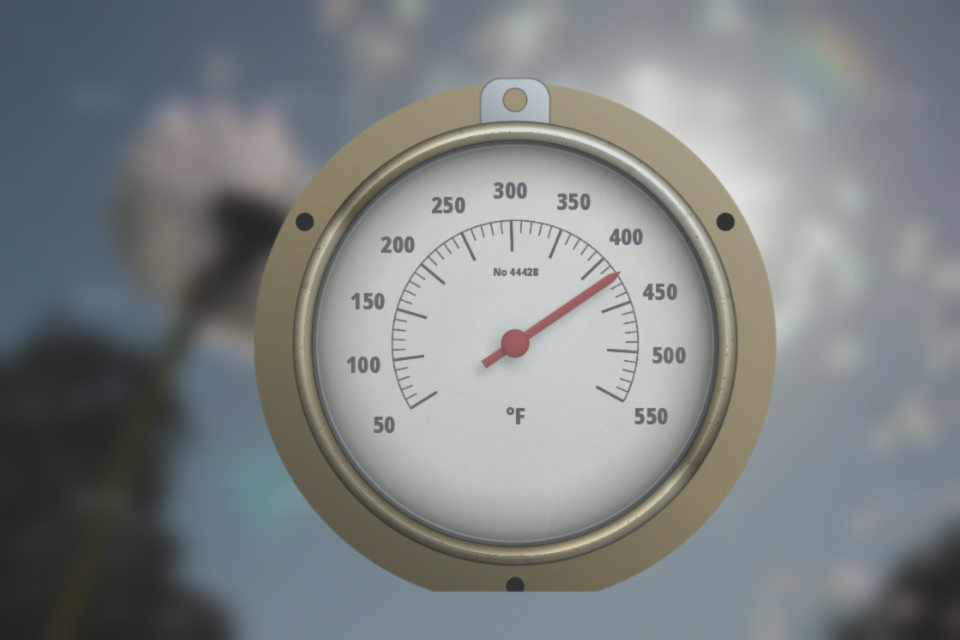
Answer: 420 °F
